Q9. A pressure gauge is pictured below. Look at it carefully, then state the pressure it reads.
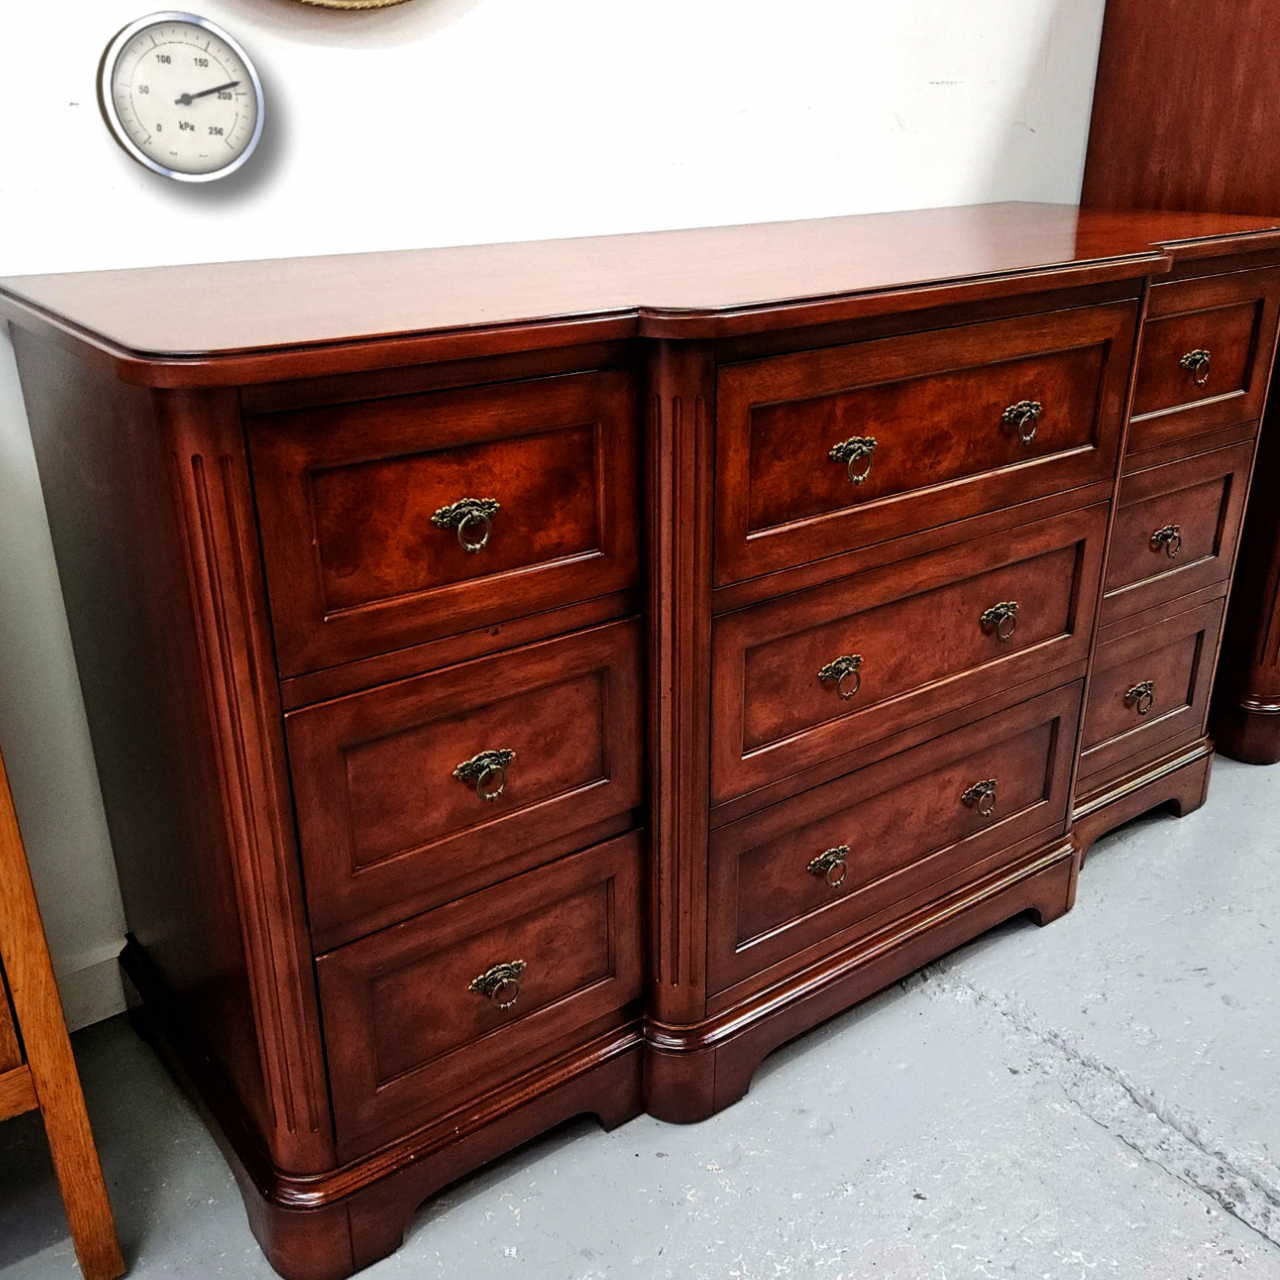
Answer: 190 kPa
